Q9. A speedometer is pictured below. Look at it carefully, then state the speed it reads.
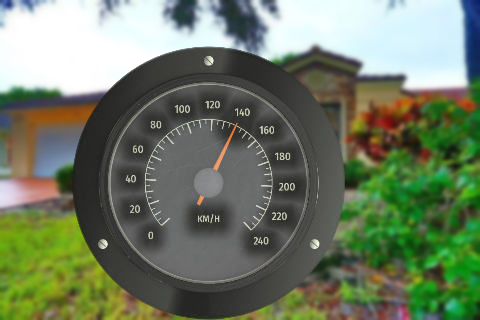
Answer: 140 km/h
